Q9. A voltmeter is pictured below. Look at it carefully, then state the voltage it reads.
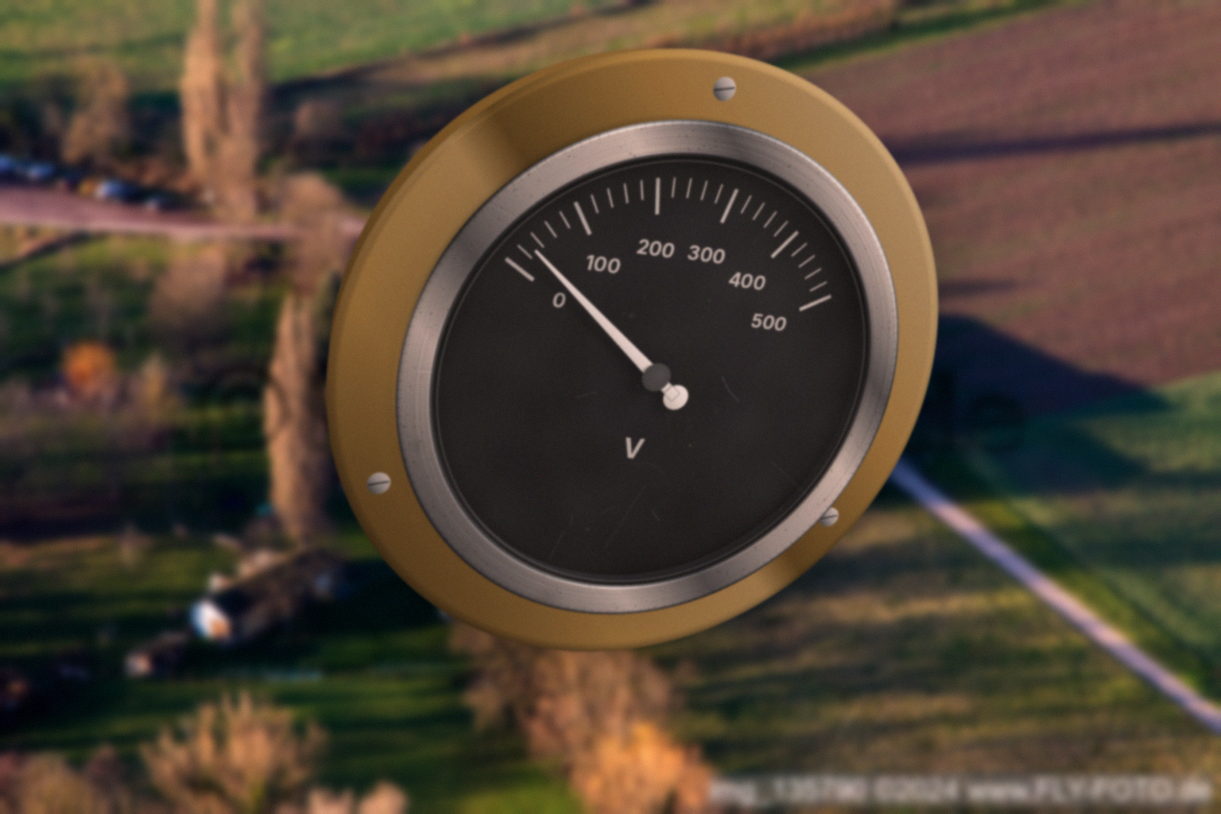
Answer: 30 V
